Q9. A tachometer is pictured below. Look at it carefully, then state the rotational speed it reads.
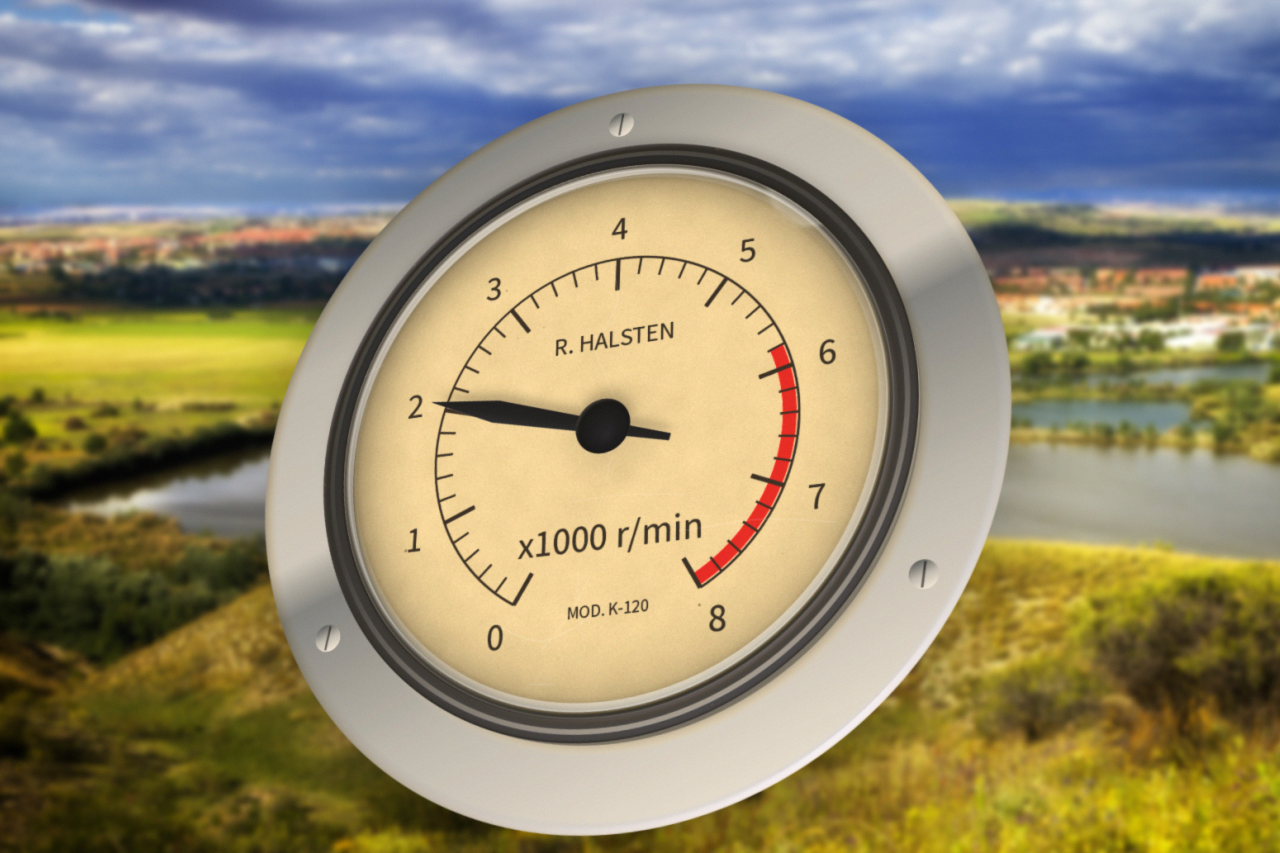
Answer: 2000 rpm
